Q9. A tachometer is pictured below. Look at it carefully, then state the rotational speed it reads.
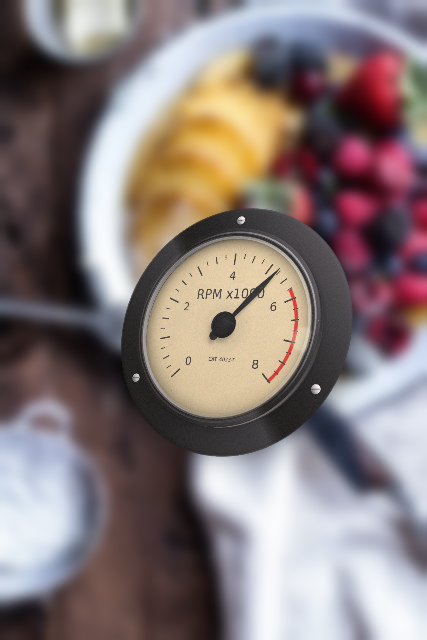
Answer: 5250 rpm
